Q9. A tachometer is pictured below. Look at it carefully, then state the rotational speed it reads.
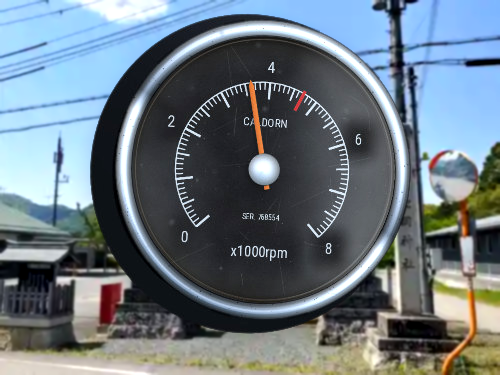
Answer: 3600 rpm
